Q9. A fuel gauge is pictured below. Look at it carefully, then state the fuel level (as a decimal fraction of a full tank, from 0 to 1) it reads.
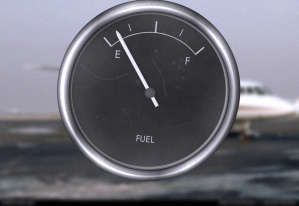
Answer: 0.125
